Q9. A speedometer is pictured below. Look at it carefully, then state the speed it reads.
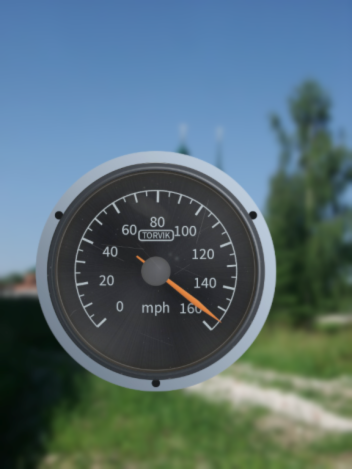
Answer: 155 mph
